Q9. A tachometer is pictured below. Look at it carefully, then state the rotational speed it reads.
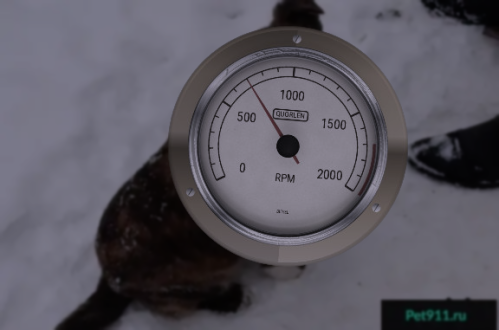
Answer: 700 rpm
